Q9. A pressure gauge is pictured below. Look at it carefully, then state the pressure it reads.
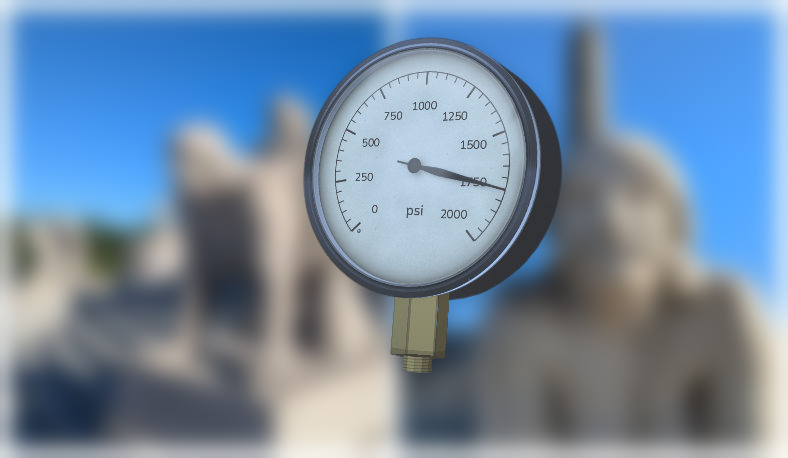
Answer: 1750 psi
